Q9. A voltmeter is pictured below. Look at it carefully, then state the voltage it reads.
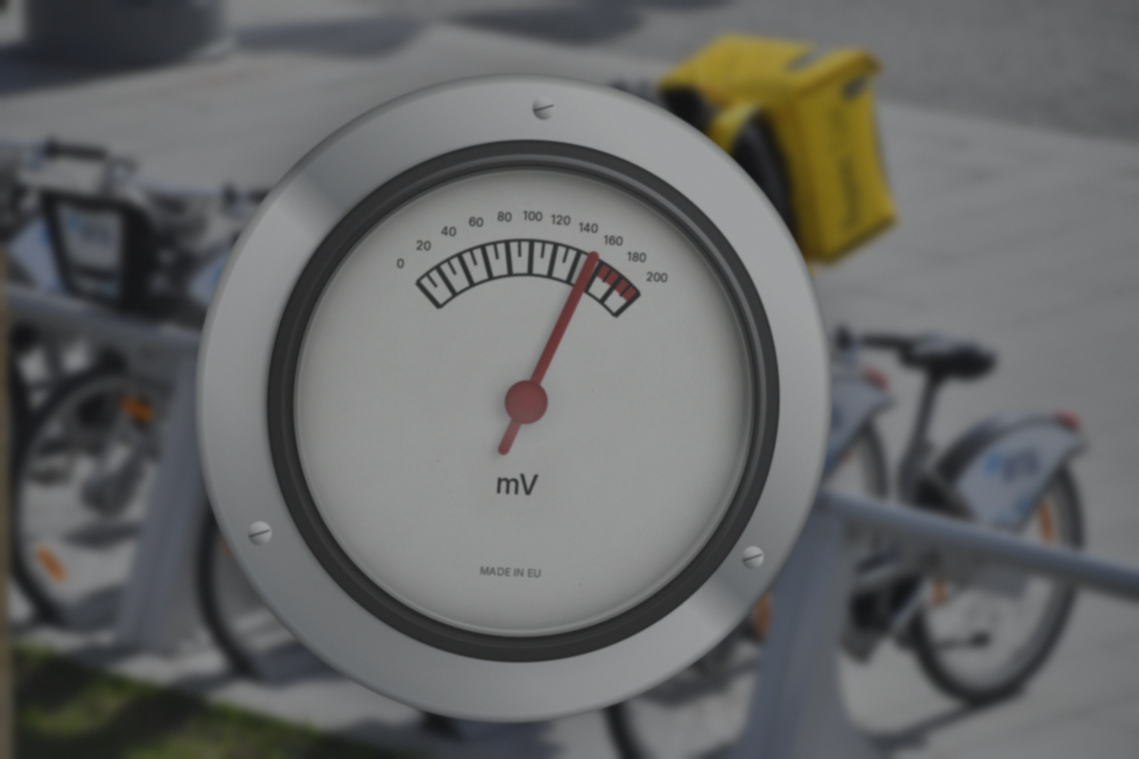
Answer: 150 mV
